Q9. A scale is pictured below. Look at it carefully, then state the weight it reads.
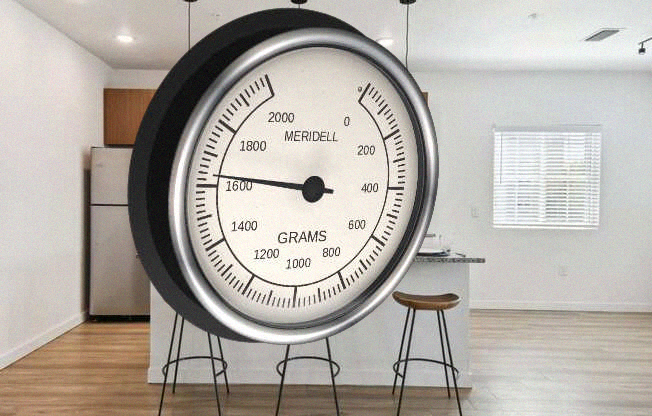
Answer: 1640 g
